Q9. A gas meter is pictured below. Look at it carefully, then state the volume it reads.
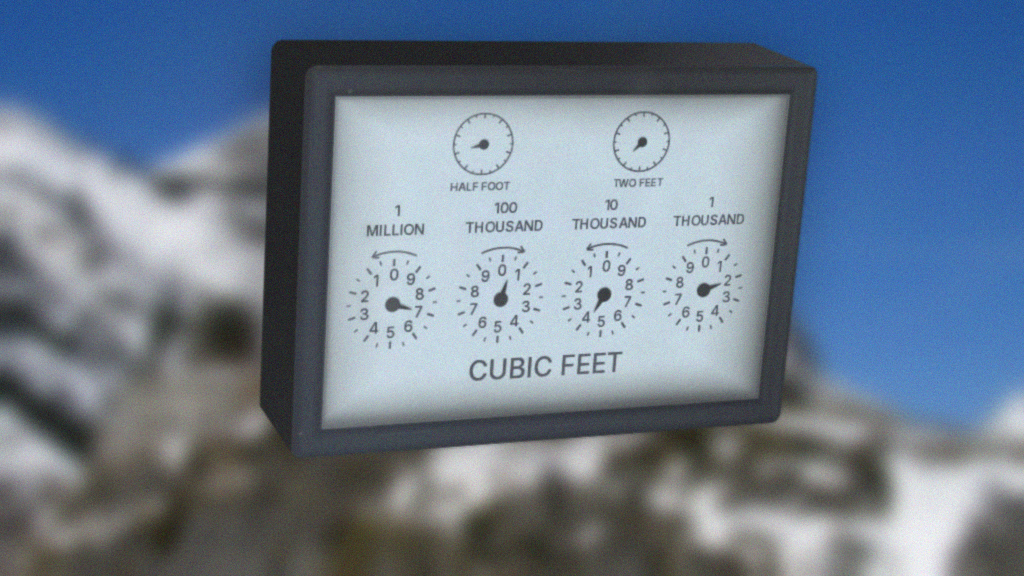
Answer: 704200 ft³
